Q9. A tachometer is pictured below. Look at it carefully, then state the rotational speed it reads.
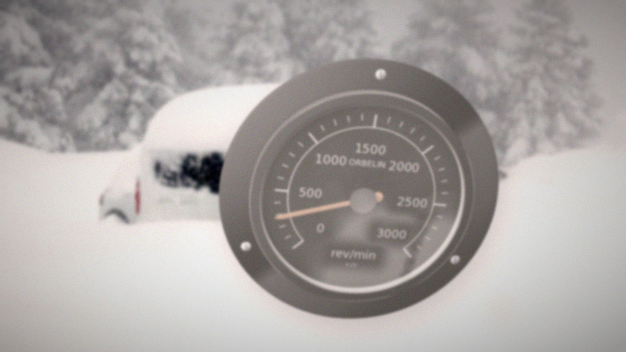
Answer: 300 rpm
